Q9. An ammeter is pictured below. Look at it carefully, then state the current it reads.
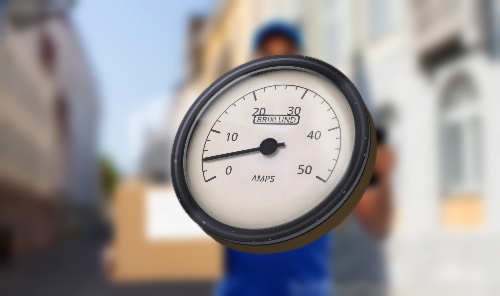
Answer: 4 A
